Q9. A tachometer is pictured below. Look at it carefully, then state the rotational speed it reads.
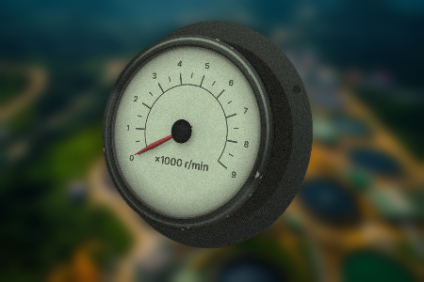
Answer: 0 rpm
